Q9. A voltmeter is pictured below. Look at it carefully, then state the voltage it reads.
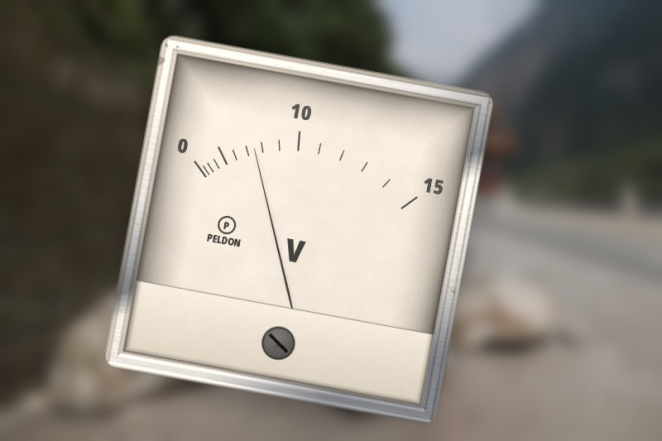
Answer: 7.5 V
